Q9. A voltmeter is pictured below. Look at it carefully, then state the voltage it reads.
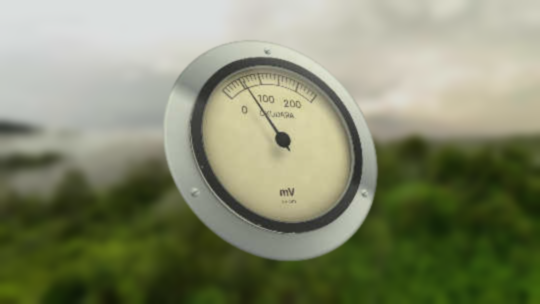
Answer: 50 mV
